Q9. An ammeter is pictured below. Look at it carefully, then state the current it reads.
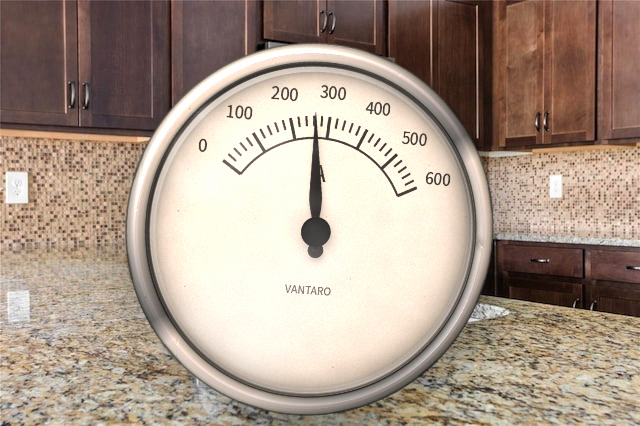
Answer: 260 A
